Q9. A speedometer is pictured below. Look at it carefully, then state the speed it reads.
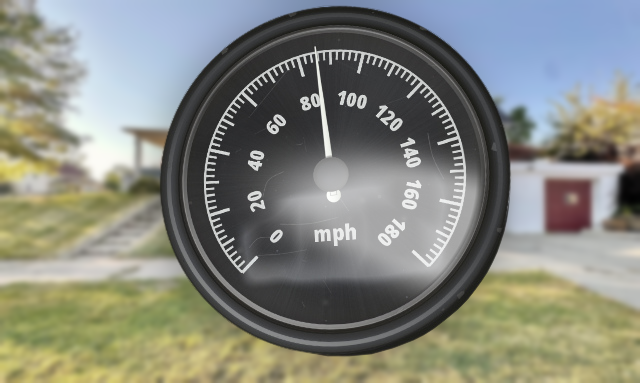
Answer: 86 mph
